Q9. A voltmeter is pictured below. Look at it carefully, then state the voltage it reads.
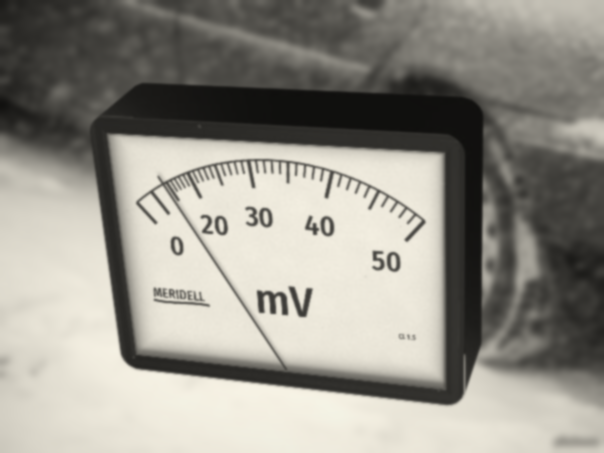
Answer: 15 mV
